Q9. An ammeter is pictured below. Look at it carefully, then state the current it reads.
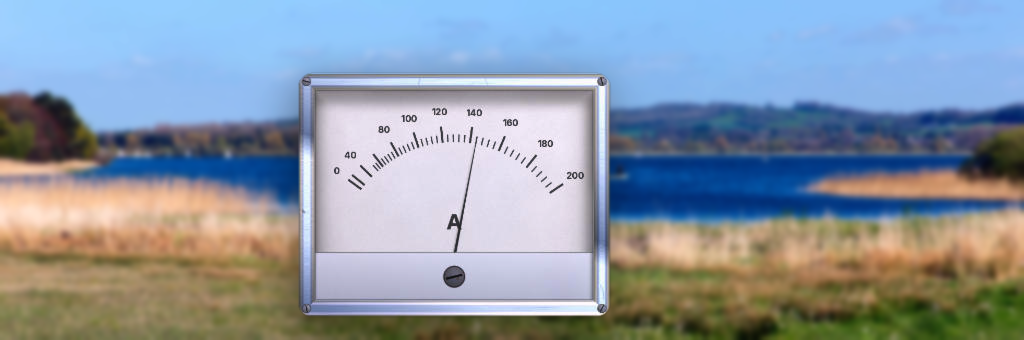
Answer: 144 A
